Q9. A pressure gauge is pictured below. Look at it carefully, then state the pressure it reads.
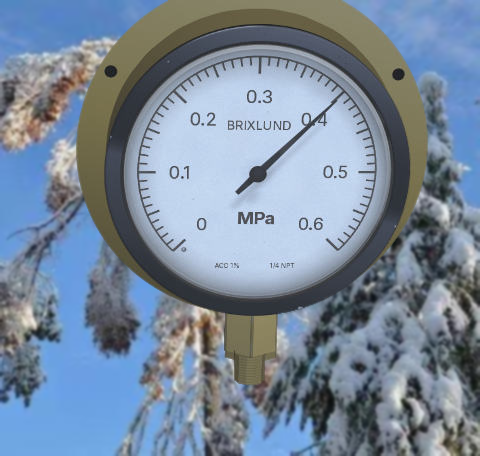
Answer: 0.4 MPa
